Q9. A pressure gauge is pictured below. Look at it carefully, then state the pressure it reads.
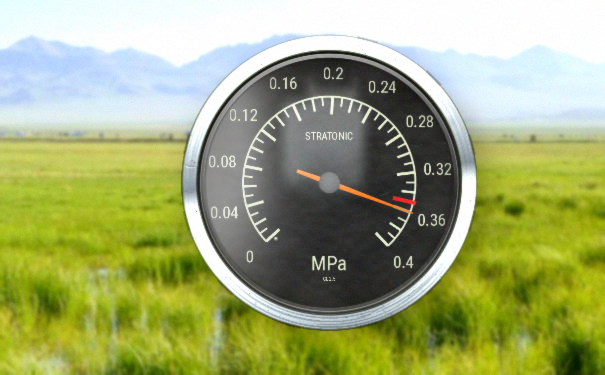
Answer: 0.36 MPa
